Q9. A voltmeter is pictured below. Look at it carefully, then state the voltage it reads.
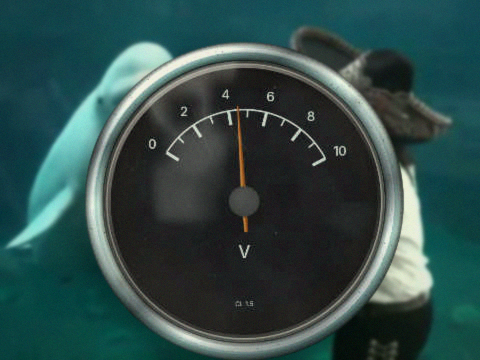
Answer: 4.5 V
